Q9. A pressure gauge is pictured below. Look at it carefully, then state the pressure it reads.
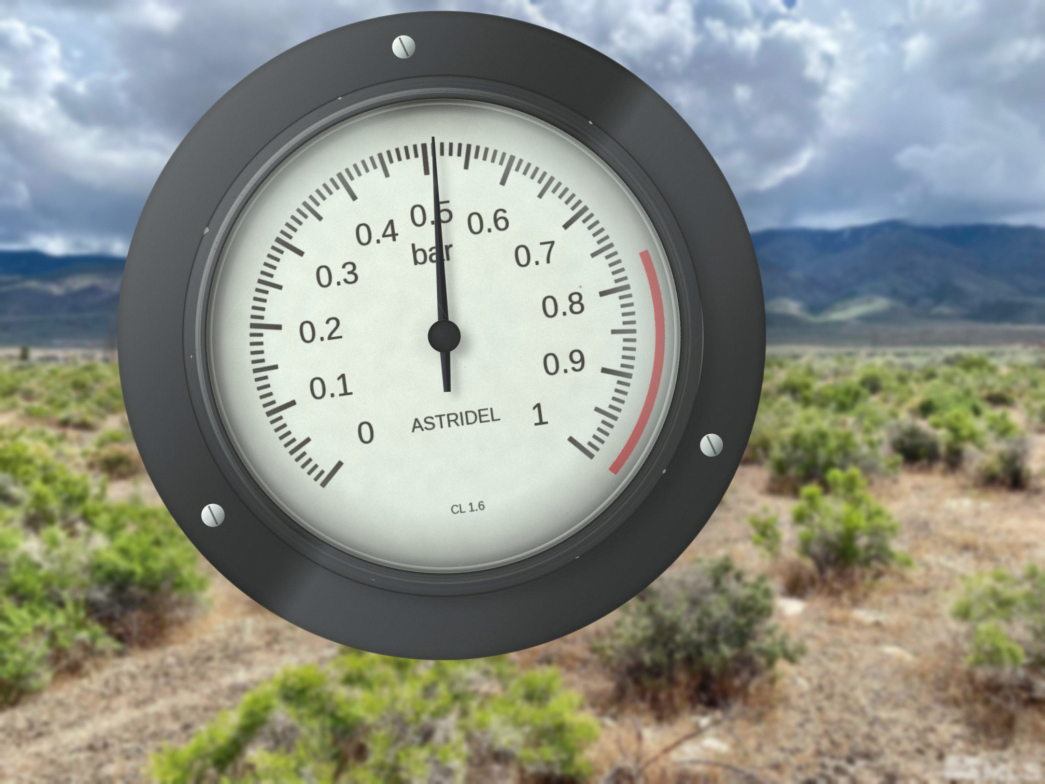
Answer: 0.51 bar
